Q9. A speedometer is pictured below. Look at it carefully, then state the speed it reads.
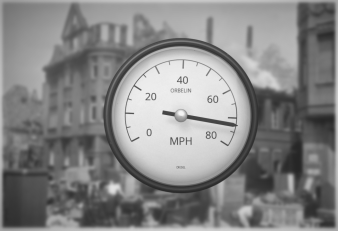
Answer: 72.5 mph
